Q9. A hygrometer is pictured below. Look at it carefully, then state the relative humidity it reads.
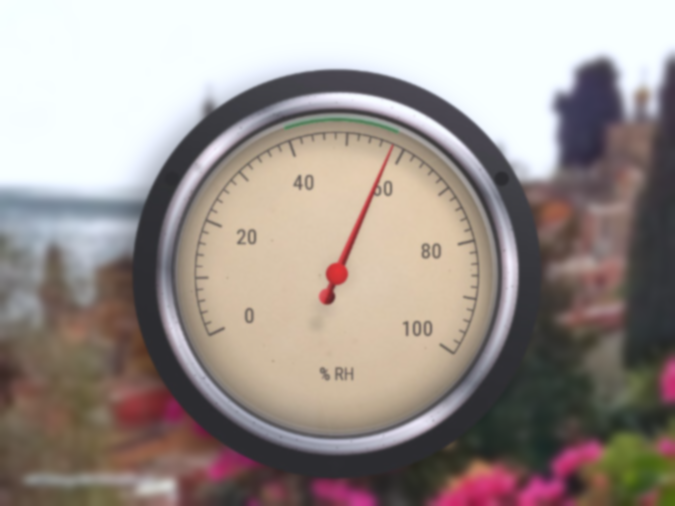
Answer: 58 %
